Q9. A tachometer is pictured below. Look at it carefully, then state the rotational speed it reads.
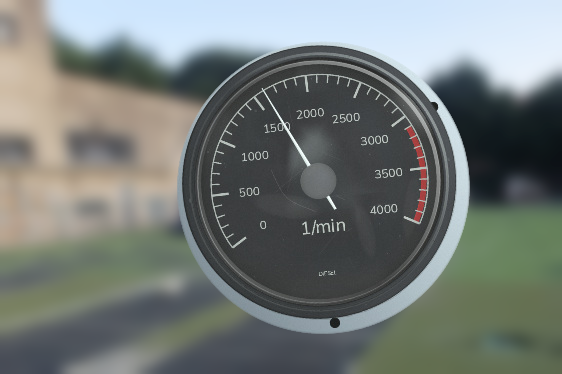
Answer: 1600 rpm
